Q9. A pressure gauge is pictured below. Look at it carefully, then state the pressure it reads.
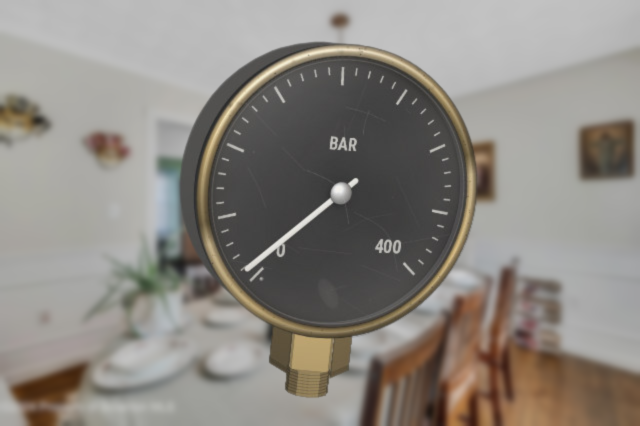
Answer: 10 bar
